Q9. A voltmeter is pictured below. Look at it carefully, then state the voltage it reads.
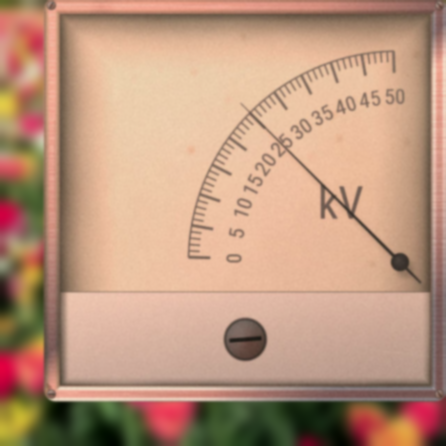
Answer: 25 kV
